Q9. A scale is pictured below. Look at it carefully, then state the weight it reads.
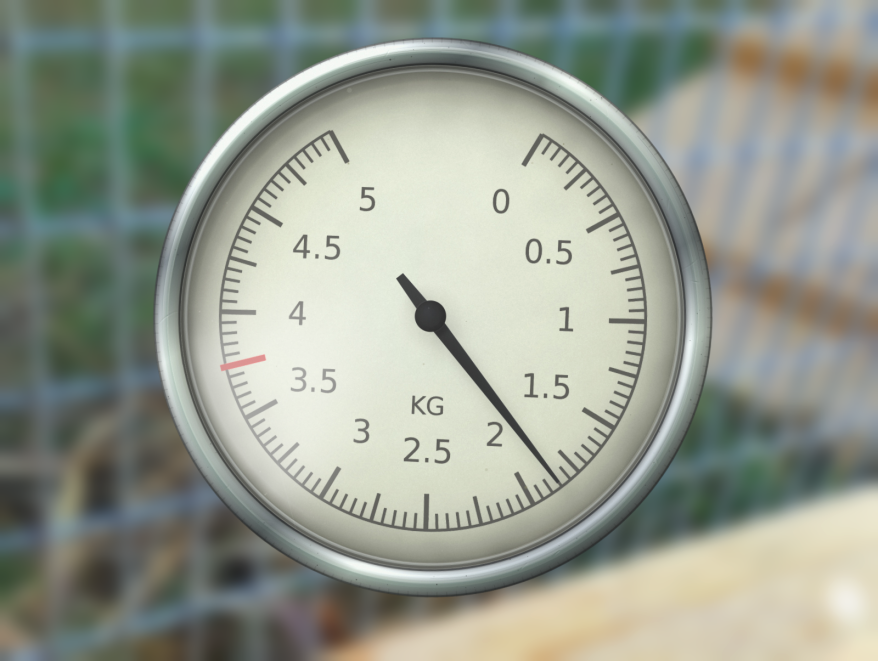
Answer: 1.85 kg
